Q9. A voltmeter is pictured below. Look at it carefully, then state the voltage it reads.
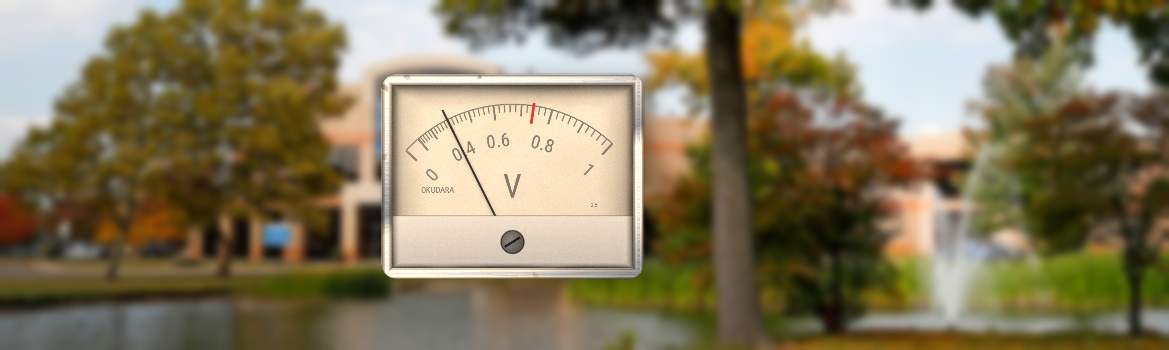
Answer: 0.4 V
